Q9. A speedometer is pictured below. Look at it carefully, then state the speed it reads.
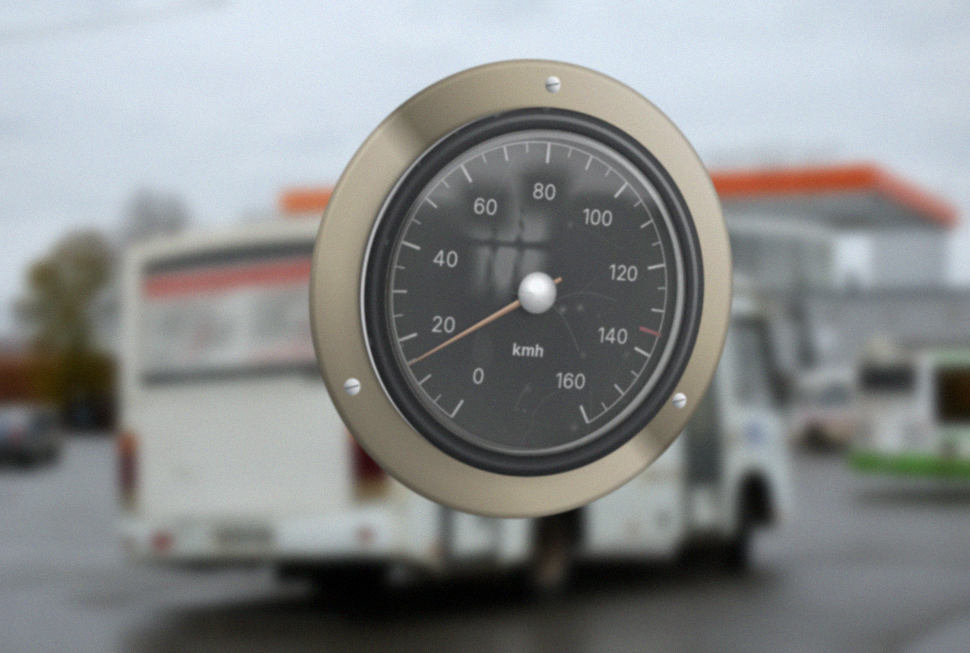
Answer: 15 km/h
